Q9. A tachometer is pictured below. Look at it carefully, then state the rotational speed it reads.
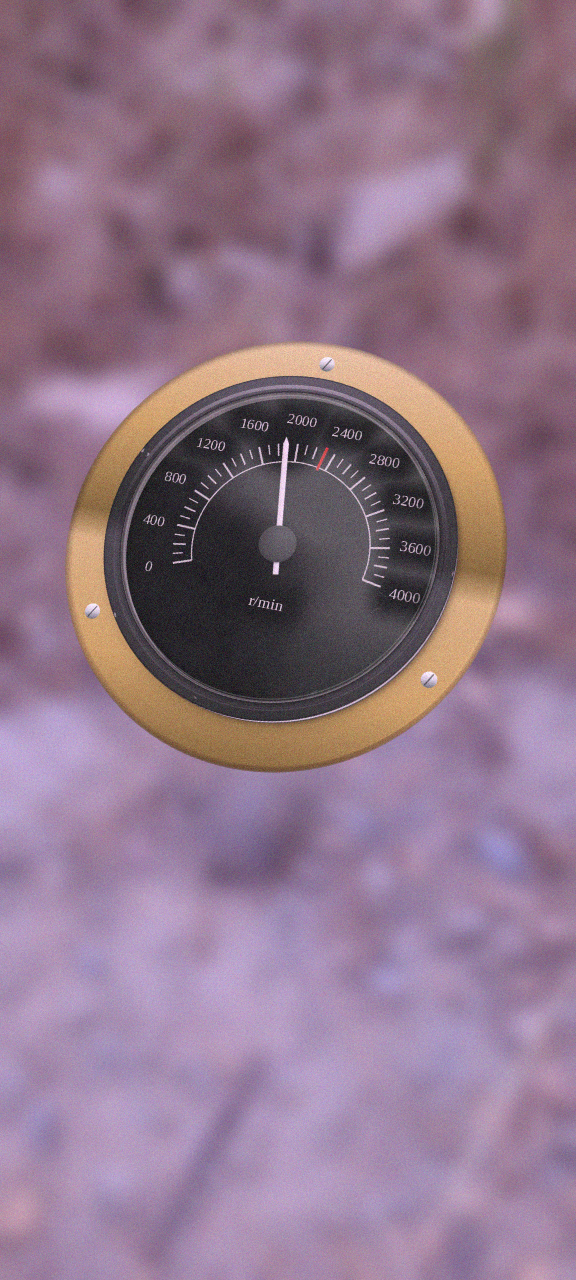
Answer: 1900 rpm
